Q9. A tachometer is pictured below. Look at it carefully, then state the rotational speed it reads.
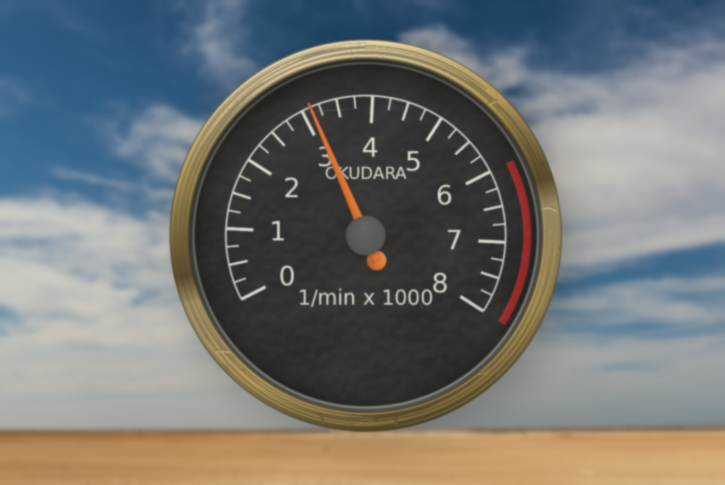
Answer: 3125 rpm
